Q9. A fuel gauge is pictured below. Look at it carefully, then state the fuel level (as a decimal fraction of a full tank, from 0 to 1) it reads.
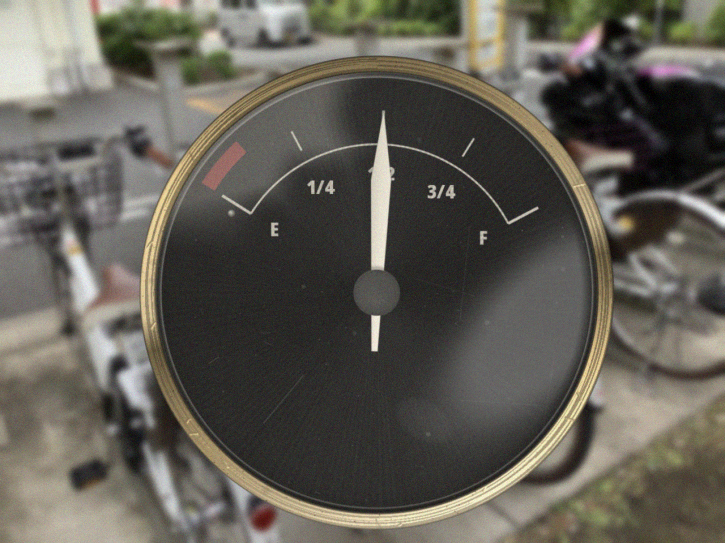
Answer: 0.5
